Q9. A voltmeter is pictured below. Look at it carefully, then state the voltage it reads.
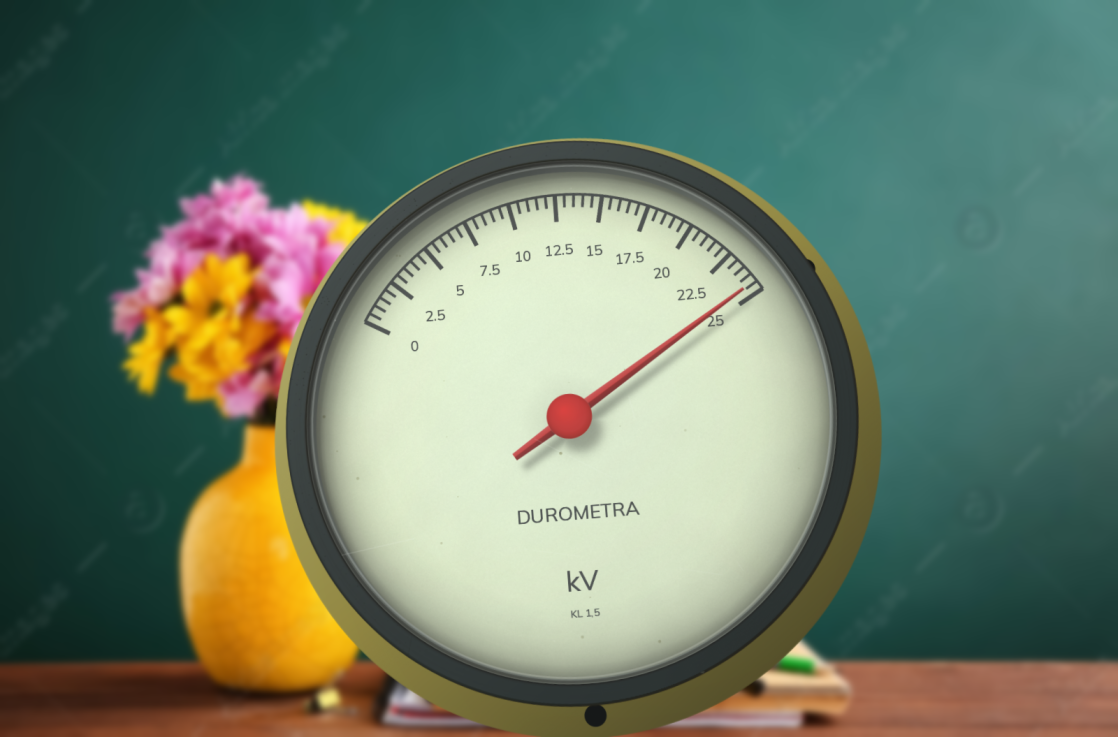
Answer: 24.5 kV
